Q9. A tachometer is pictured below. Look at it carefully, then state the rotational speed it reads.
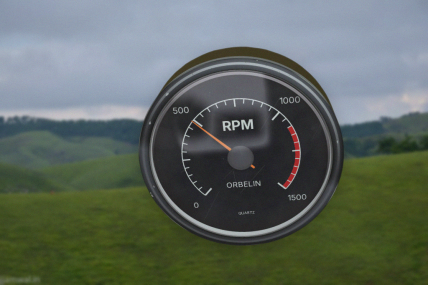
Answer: 500 rpm
